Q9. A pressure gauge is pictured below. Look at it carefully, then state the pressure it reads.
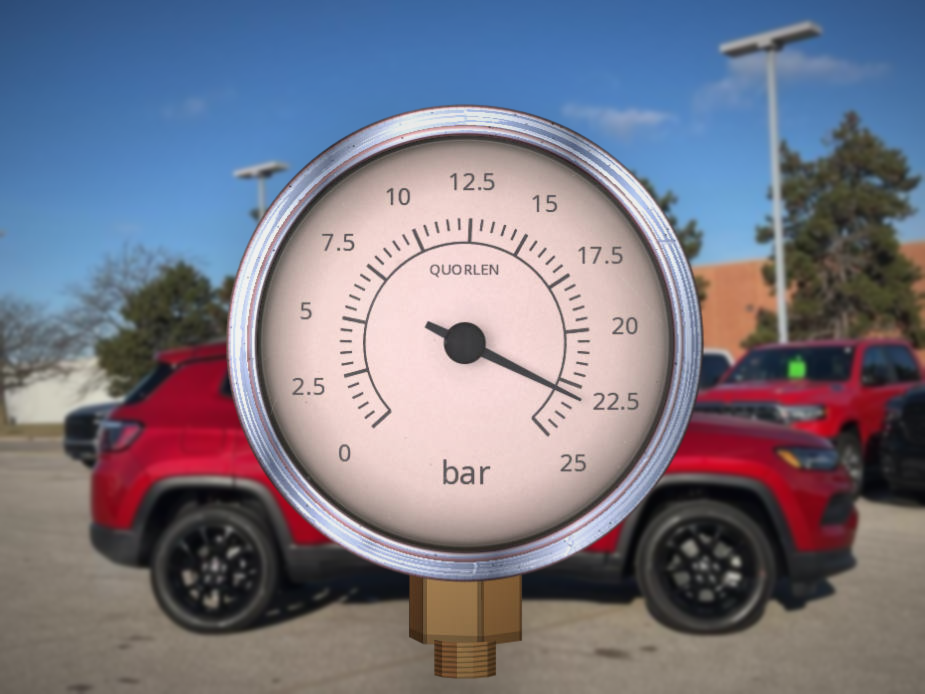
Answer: 23 bar
